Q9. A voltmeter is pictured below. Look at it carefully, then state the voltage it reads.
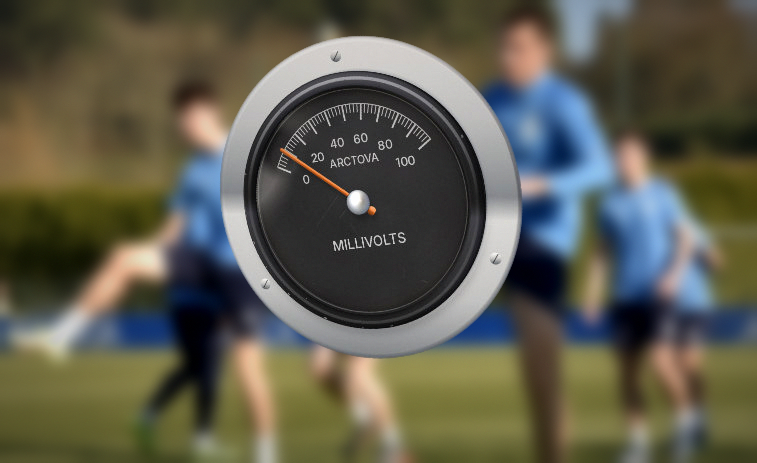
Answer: 10 mV
